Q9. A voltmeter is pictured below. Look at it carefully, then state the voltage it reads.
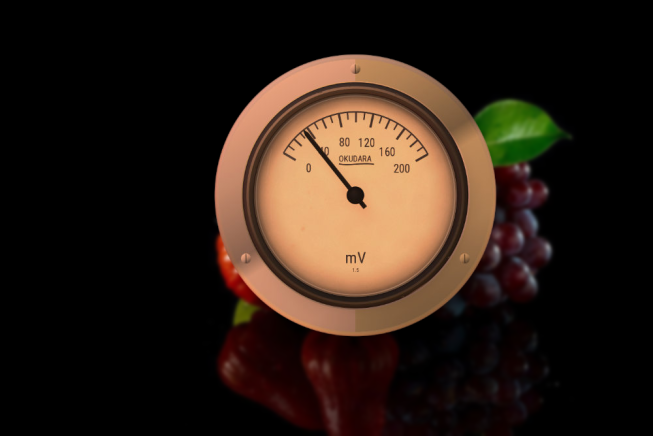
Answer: 35 mV
